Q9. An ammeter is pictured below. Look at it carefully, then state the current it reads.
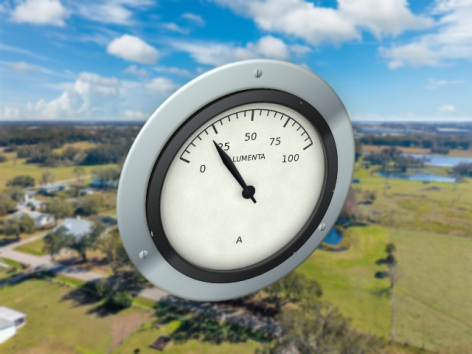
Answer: 20 A
